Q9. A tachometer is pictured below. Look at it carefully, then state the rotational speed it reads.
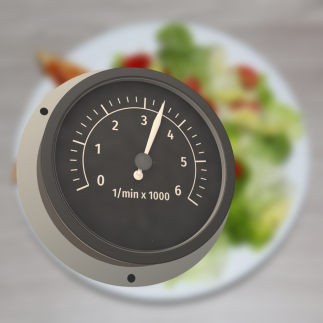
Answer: 3400 rpm
